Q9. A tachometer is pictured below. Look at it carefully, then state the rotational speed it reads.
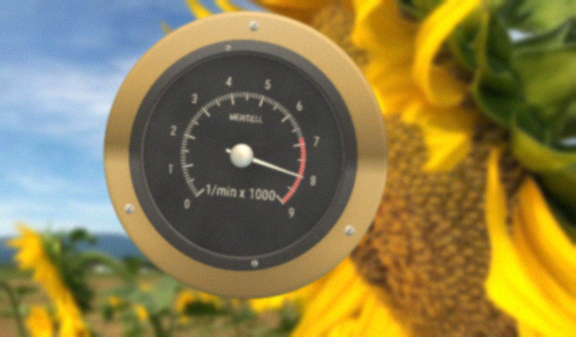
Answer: 8000 rpm
